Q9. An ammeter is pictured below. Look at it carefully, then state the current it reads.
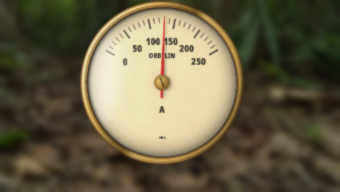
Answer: 130 A
